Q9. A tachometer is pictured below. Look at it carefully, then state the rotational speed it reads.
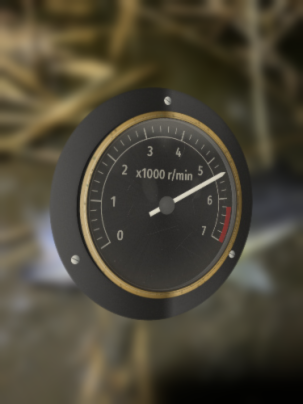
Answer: 5400 rpm
